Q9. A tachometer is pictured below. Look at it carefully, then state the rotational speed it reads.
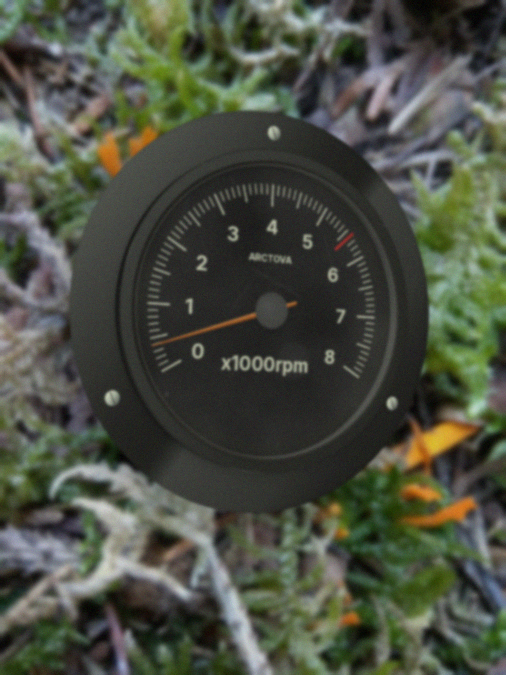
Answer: 400 rpm
